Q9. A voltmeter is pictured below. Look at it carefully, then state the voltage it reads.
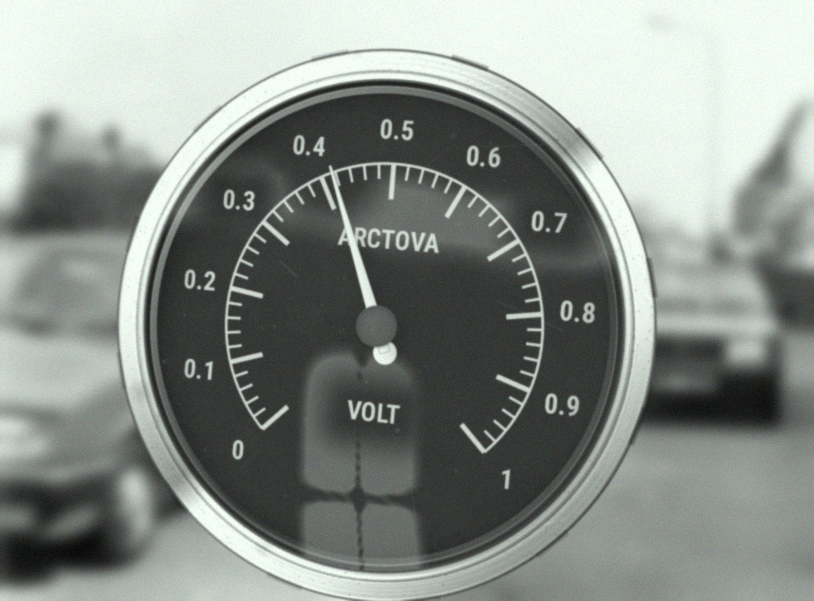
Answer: 0.42 V
